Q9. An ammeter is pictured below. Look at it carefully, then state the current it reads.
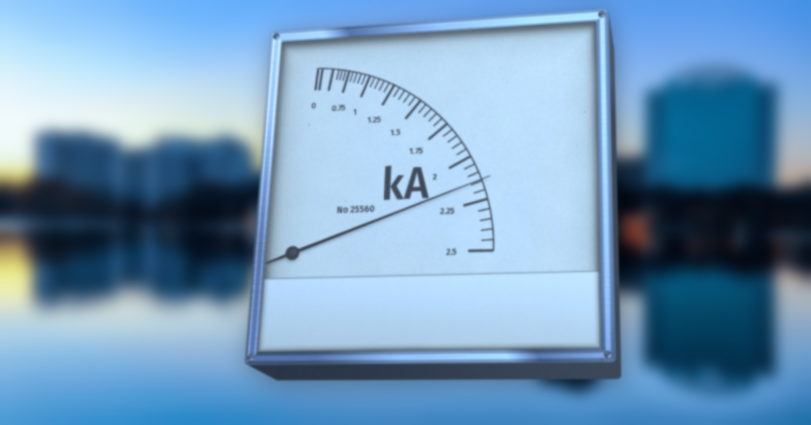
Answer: 2.15 kA
